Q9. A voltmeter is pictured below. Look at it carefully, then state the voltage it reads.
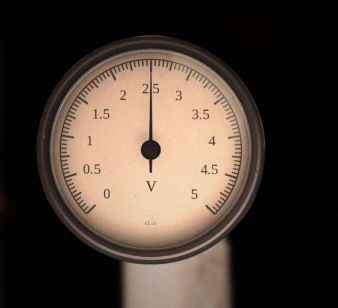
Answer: 2.5 V
